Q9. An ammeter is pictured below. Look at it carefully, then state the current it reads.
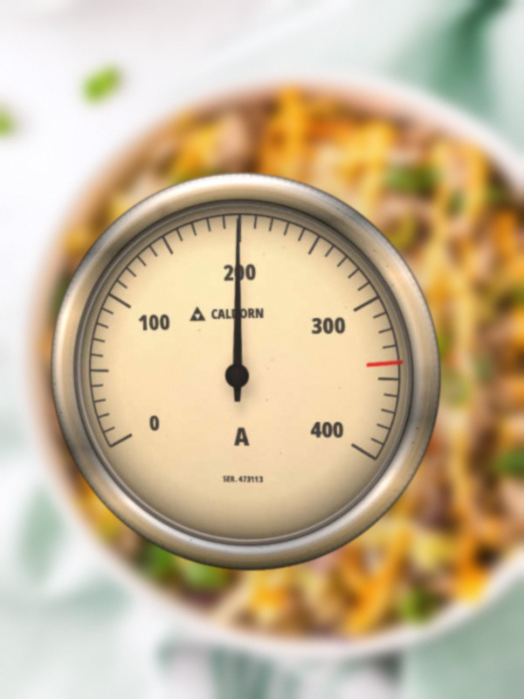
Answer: 200 A
